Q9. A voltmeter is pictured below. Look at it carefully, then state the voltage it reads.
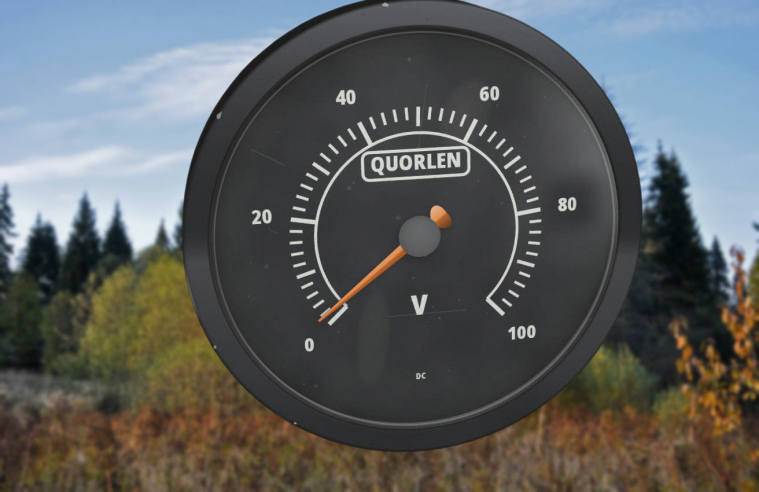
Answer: 2 V
